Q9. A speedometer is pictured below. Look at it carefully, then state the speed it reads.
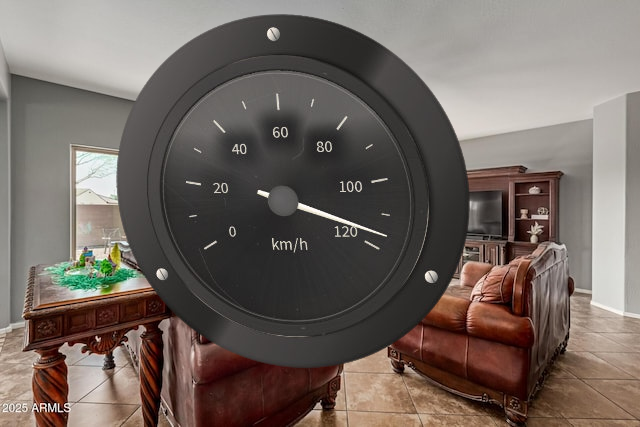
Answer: 115 km/h
